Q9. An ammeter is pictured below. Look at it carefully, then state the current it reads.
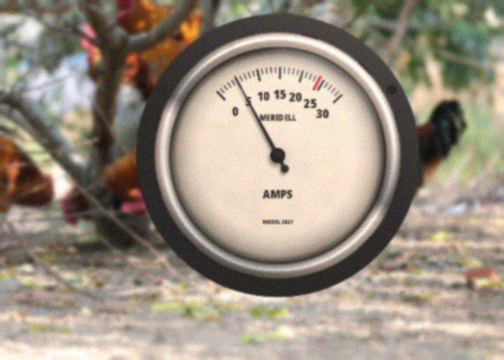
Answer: 5 A
